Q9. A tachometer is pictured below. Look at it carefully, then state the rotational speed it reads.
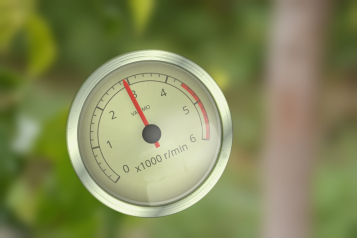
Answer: 2900 rpm
